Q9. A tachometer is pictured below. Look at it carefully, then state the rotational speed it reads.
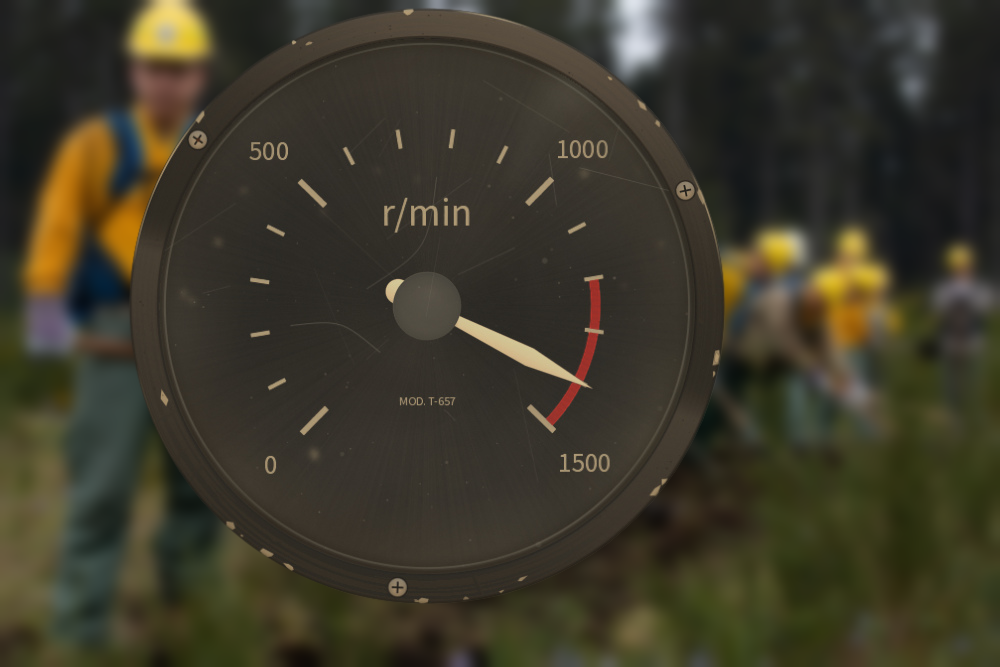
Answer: 1400 rpm
